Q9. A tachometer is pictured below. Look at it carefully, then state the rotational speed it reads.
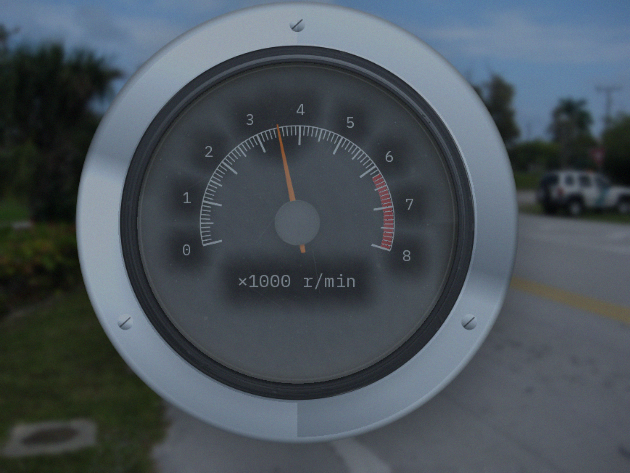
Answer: 3500 rpm
